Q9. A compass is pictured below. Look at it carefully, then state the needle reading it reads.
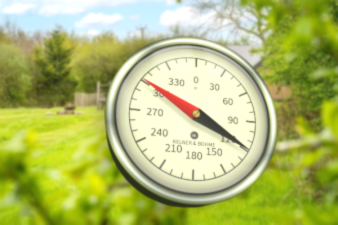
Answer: 300 °
